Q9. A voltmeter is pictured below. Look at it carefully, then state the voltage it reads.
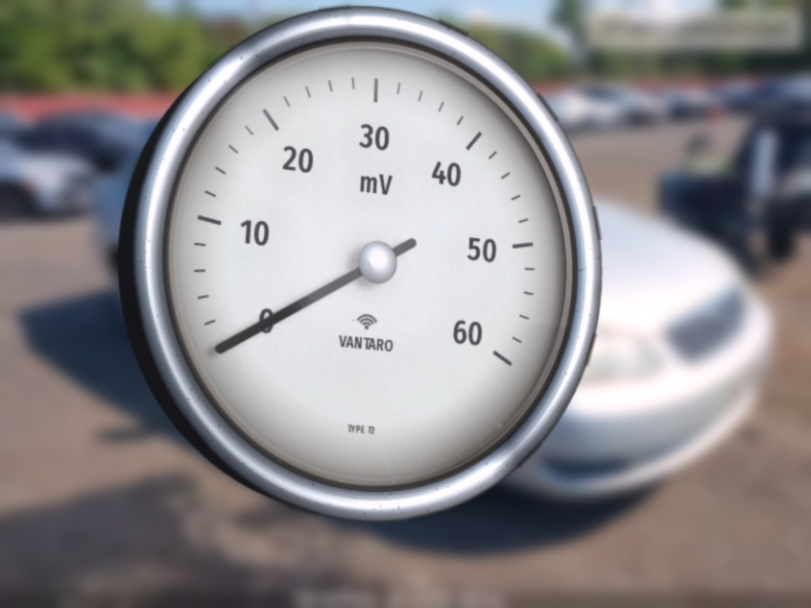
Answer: 0 mV
